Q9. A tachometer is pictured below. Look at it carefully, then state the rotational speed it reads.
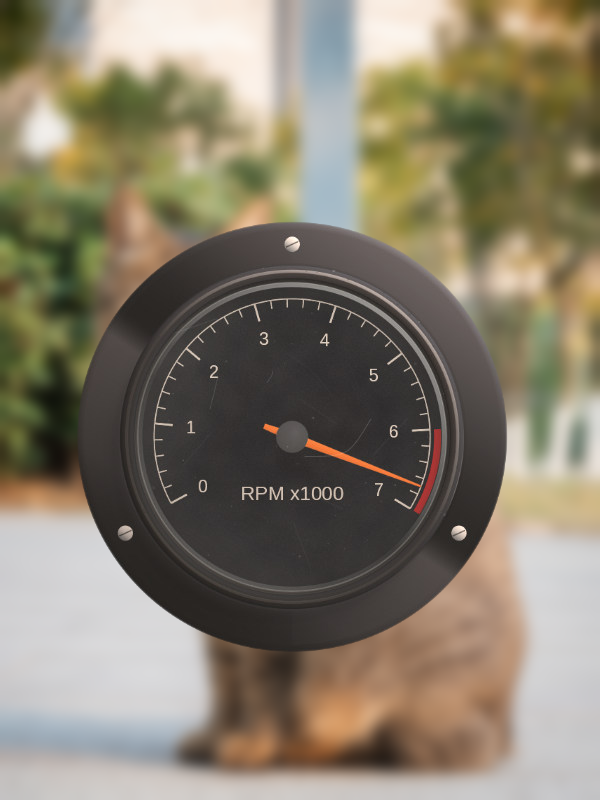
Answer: 6700 rpm
